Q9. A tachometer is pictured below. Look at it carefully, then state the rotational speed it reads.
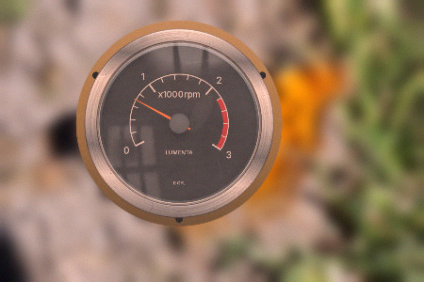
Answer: 700 rpm
